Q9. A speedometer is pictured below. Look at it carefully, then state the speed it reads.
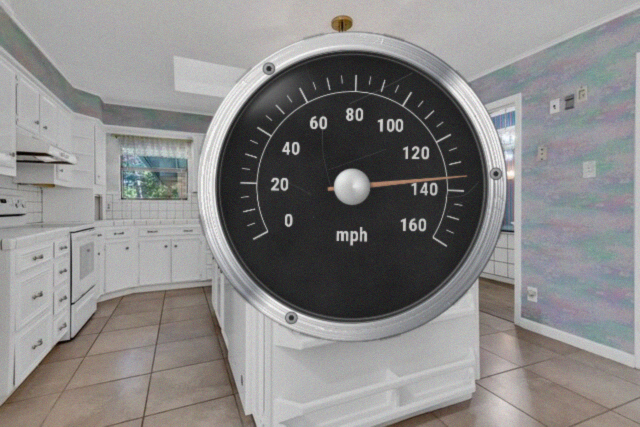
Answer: 135 mph
